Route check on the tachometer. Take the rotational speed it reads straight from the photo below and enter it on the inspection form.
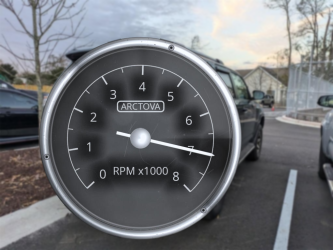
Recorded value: 7000 rpm
